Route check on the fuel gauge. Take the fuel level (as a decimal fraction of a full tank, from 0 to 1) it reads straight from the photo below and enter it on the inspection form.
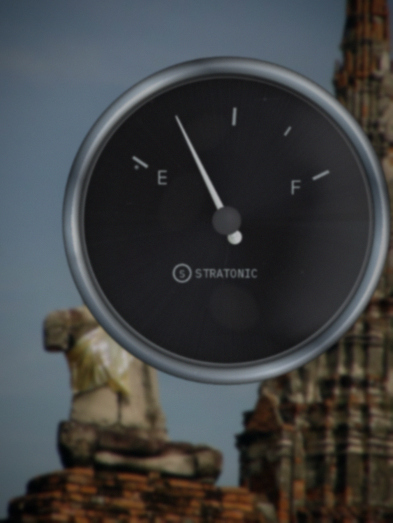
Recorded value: 0.25
